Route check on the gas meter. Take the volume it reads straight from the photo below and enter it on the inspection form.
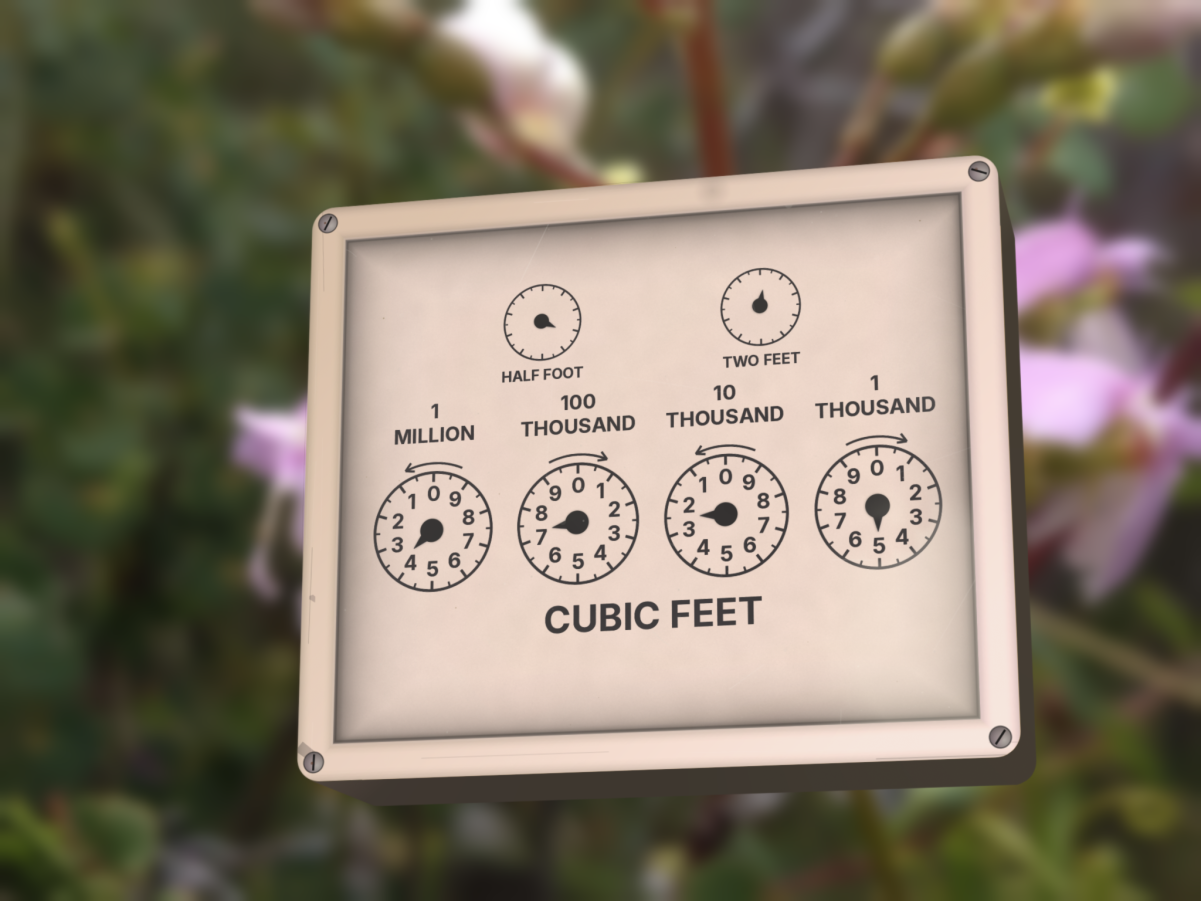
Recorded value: 372500 ft³
